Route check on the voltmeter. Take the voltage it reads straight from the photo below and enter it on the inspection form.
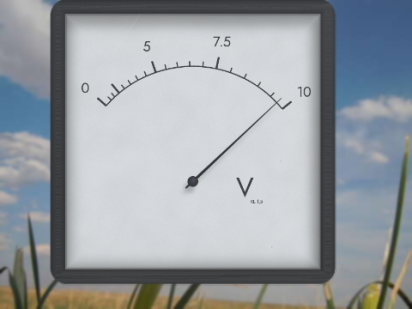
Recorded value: 9.75 V
